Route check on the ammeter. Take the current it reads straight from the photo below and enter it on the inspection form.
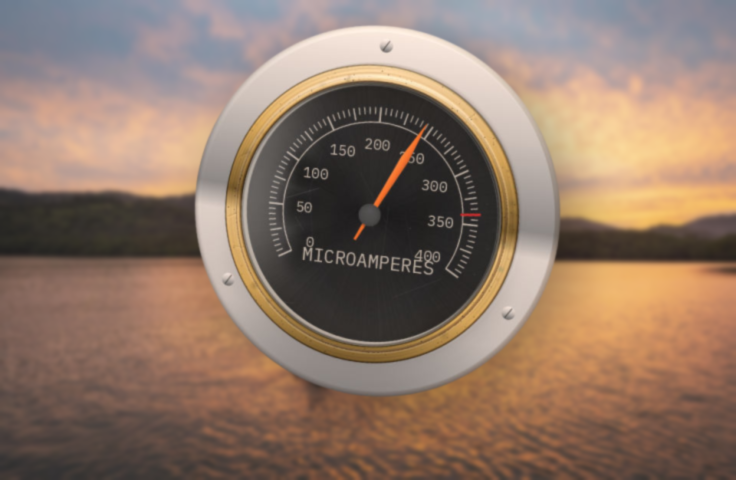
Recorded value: 245 µA
